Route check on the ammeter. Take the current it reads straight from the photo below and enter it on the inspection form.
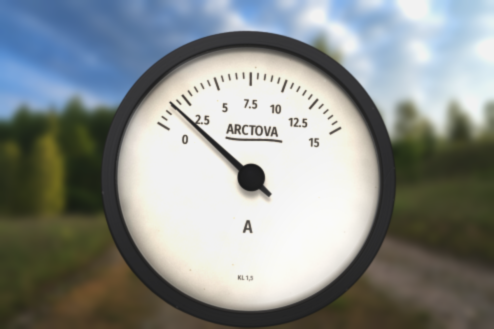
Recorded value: 1.5 A
